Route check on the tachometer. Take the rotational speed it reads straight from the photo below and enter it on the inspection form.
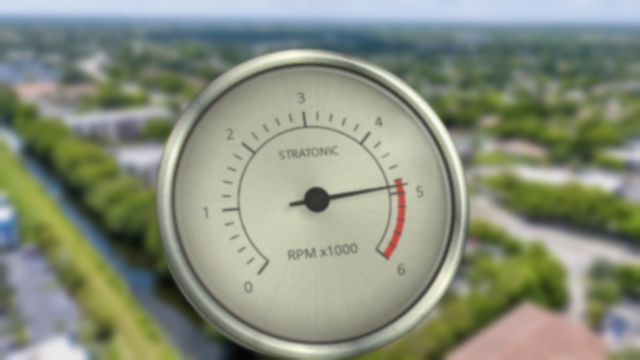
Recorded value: 4900 rpm
